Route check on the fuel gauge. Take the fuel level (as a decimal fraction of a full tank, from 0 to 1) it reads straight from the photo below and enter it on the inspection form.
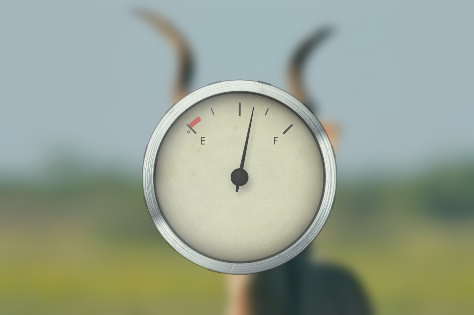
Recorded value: 0.625
